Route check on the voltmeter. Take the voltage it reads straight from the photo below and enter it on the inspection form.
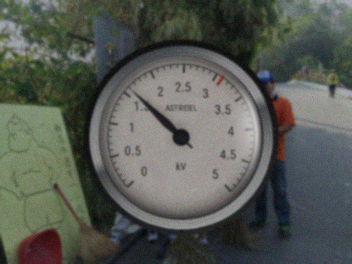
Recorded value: 1.6 kV
